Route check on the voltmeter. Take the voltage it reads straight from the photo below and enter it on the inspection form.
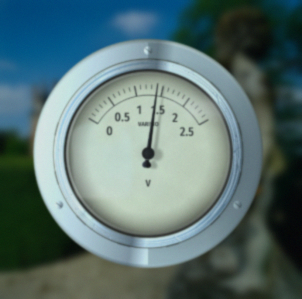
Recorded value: 1.4 V
